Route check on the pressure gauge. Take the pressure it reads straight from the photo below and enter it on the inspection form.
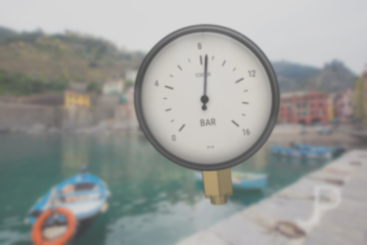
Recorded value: 8.5 bar
